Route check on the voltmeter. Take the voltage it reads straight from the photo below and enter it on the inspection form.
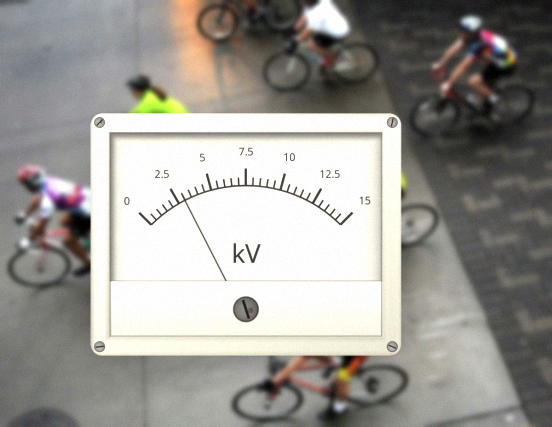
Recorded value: 3 kV
